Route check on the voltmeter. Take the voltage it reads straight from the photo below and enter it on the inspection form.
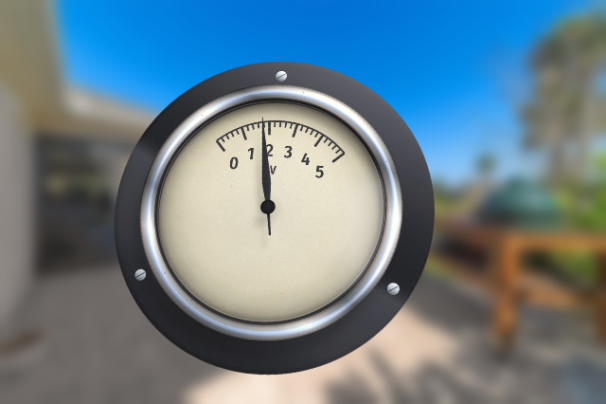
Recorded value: 1.8 V
